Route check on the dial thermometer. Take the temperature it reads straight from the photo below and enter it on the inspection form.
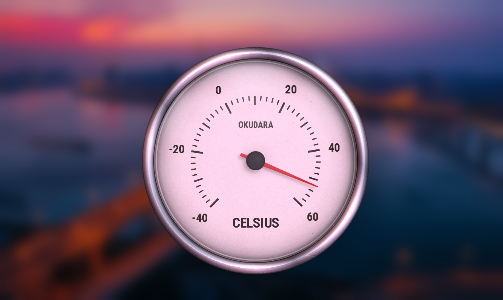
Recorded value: 52 °C
